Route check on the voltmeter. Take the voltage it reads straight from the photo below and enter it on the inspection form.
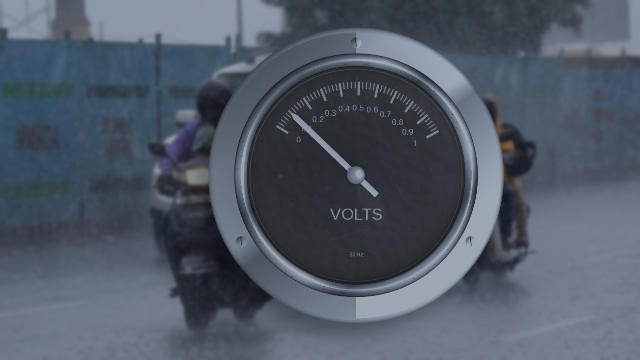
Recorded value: 0.1 V
